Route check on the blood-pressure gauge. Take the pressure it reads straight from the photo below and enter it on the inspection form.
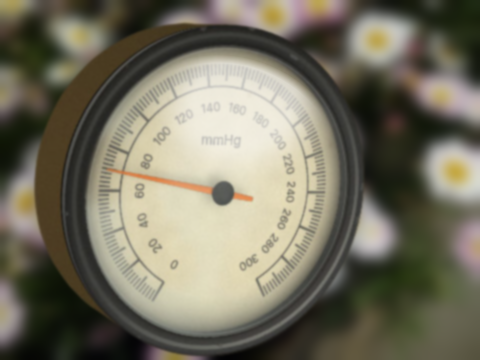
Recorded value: 70 mmHg
